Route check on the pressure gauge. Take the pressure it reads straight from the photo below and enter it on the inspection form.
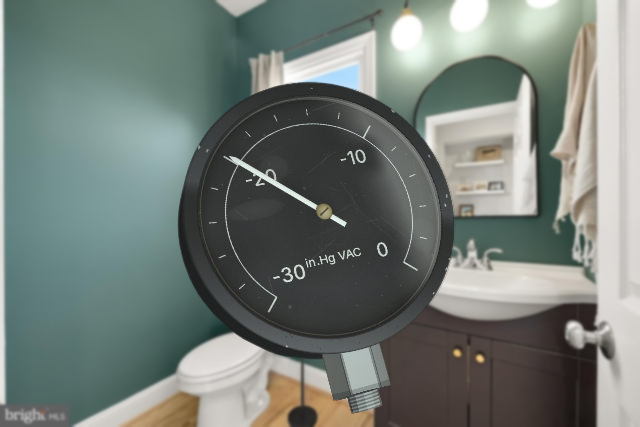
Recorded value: -20 inHg
